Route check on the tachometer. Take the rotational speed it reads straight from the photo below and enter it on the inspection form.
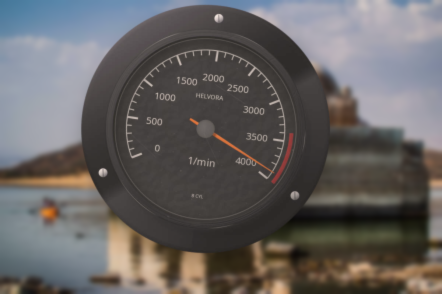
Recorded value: 3900 rpm
